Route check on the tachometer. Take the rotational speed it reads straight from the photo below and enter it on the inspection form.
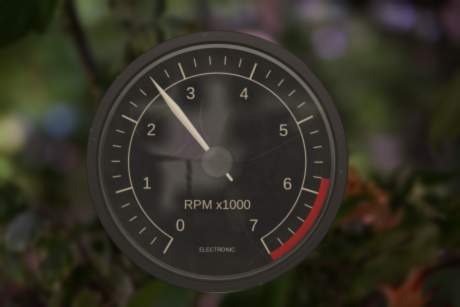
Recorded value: 2600 rpm
